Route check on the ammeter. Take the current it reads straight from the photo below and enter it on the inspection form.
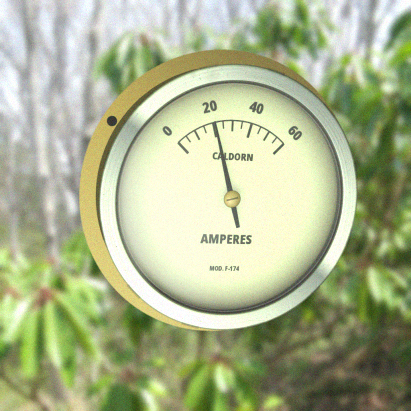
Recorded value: 20 A
